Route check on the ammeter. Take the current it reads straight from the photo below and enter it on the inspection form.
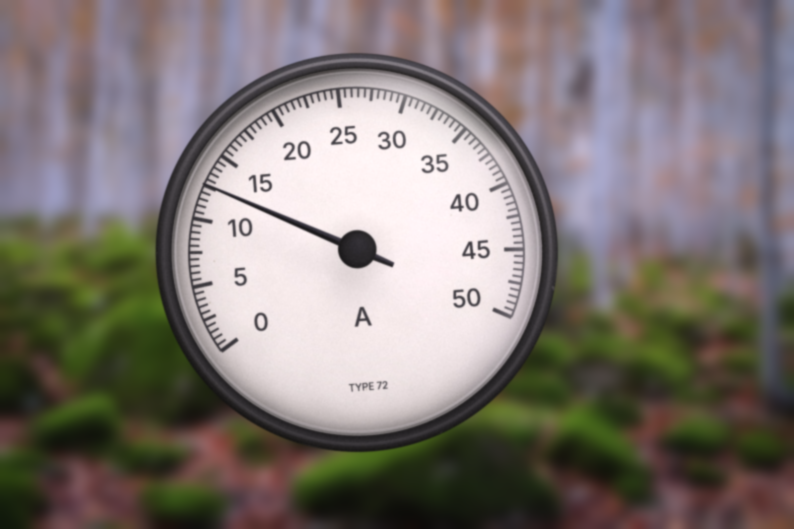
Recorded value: 12.5 A
